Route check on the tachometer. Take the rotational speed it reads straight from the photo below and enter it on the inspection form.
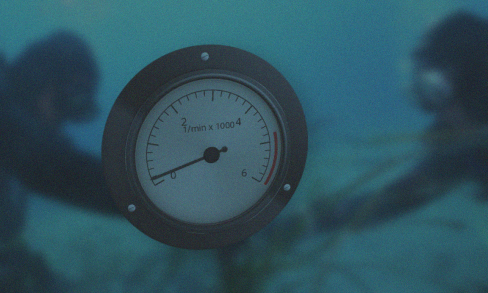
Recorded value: 200 rpm
